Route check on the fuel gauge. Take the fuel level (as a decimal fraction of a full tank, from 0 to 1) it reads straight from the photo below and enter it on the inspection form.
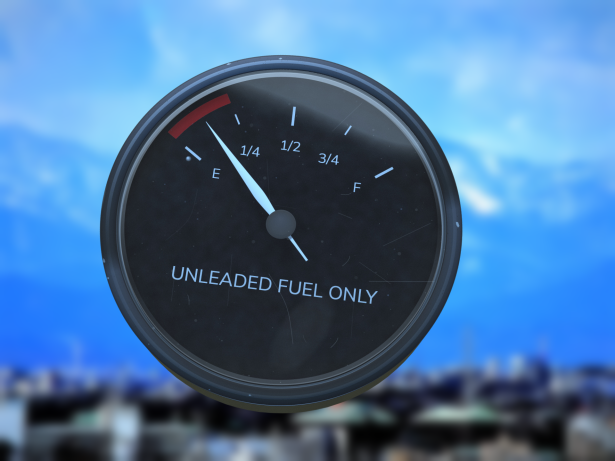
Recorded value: 0.125
